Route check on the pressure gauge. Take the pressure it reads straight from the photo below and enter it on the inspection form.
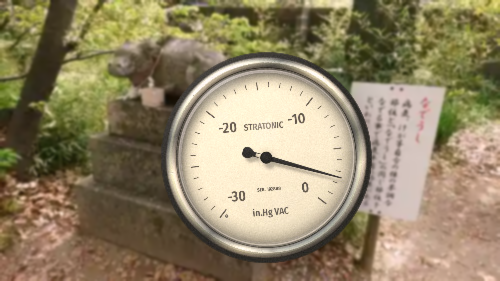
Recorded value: -2.5 inHg
